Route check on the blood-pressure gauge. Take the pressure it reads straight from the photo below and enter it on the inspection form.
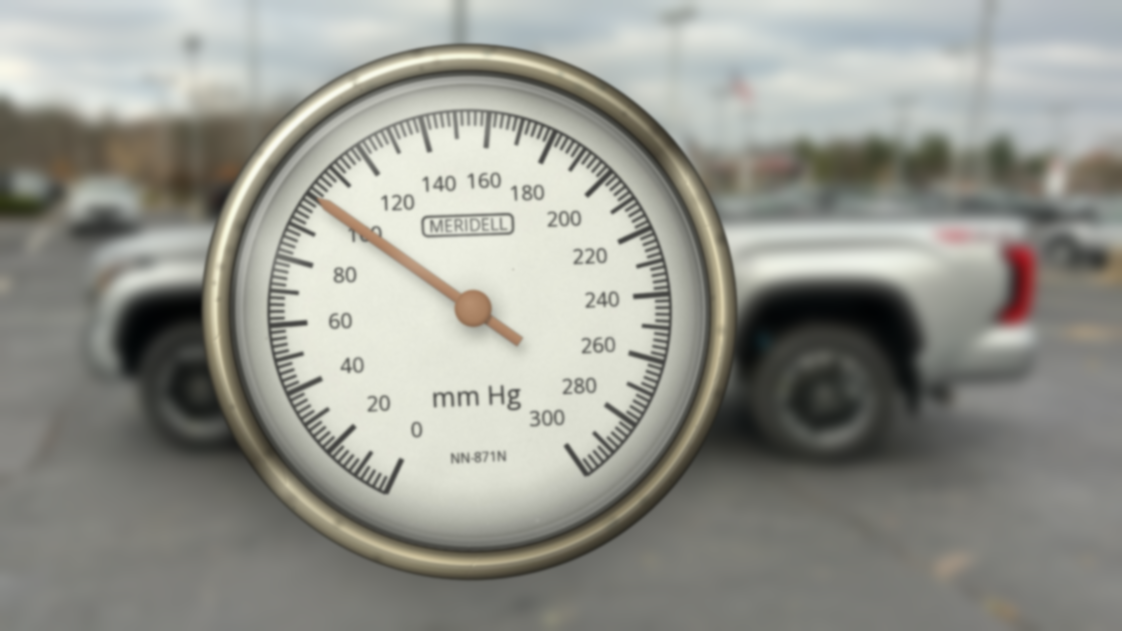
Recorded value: 100 mmHg
